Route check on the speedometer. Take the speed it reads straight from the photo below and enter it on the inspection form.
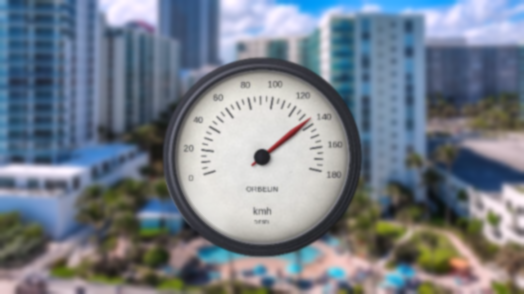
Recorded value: 135 km/h
